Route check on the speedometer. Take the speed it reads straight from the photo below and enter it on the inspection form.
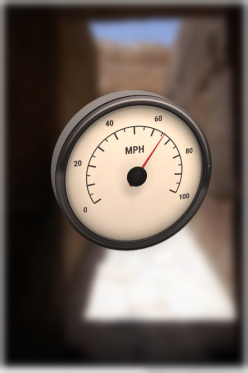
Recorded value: 65 mph
